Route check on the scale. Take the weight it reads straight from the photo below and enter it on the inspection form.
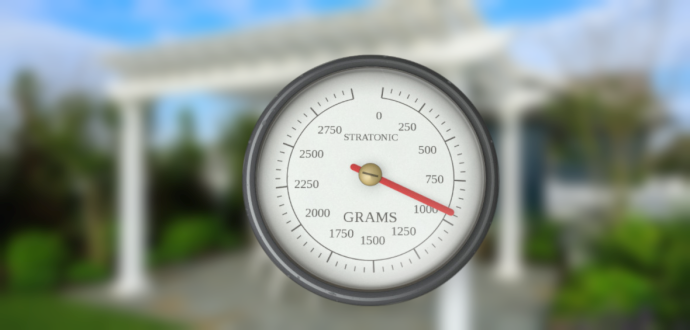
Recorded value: 950 g
